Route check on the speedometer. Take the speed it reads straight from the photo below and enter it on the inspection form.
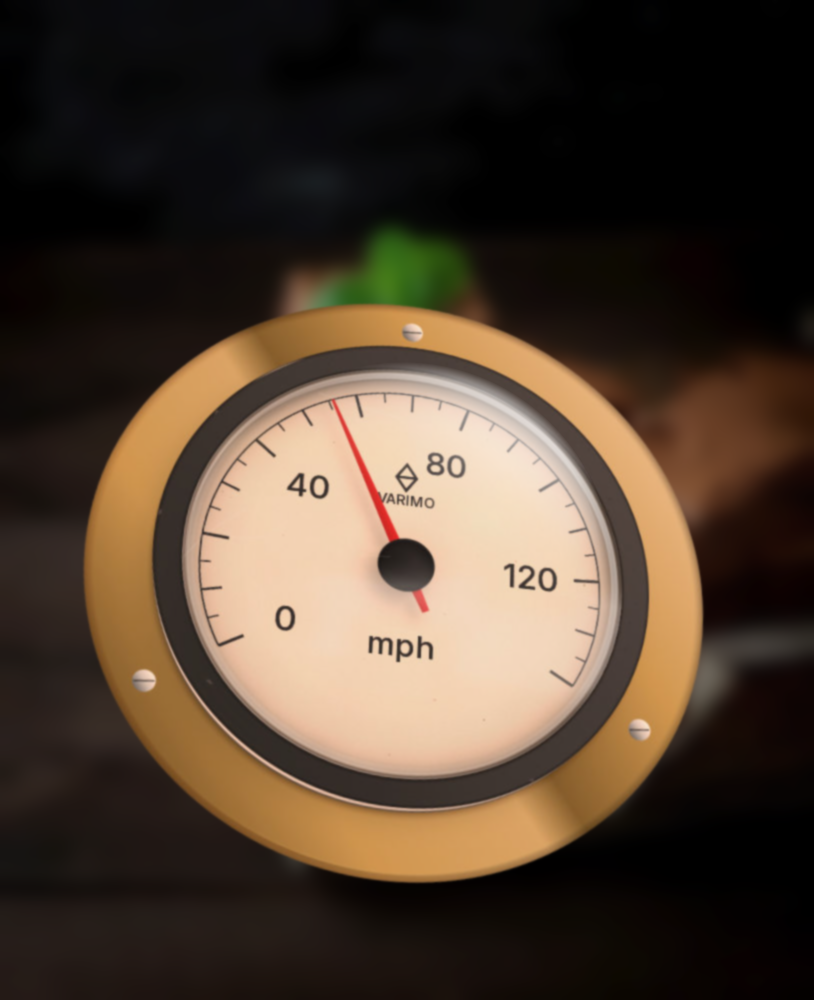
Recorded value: 55 mph
